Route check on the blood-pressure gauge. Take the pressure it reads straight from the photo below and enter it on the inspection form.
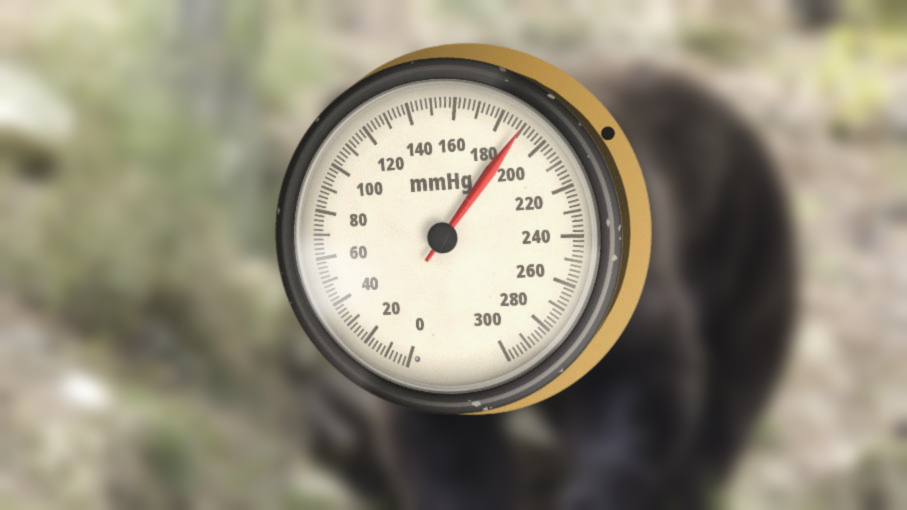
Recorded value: 190 mmHg
